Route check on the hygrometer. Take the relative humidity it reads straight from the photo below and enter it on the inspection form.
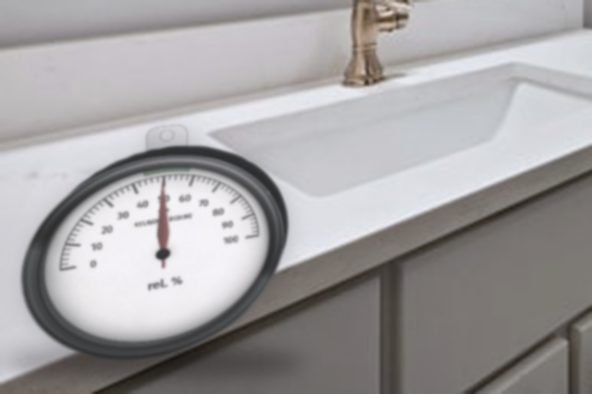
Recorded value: 50 %
